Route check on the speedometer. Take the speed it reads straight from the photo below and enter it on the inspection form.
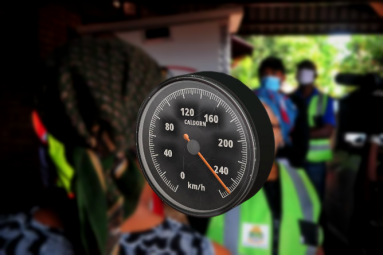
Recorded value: 250 km/h
